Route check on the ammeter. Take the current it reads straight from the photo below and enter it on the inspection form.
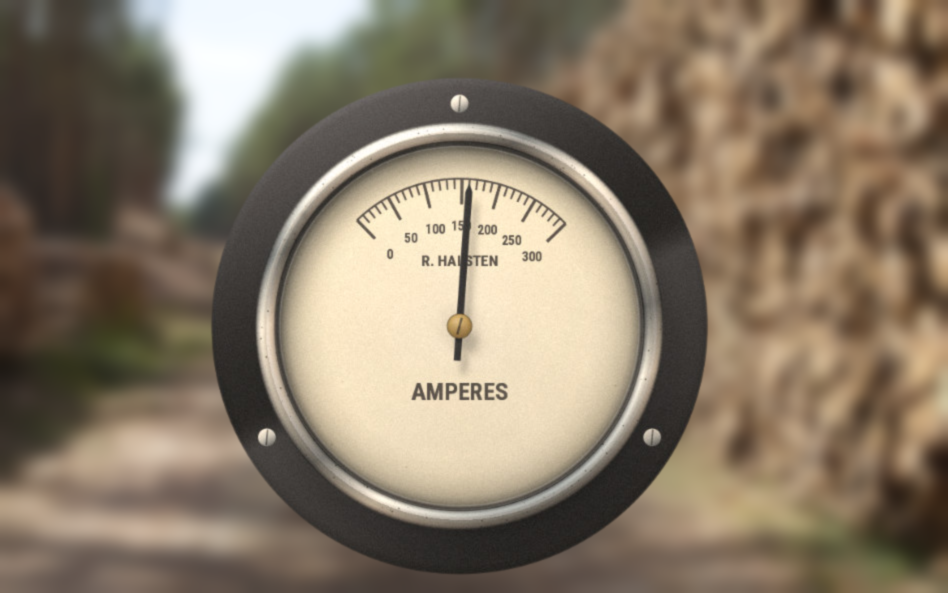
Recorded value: 160 A
